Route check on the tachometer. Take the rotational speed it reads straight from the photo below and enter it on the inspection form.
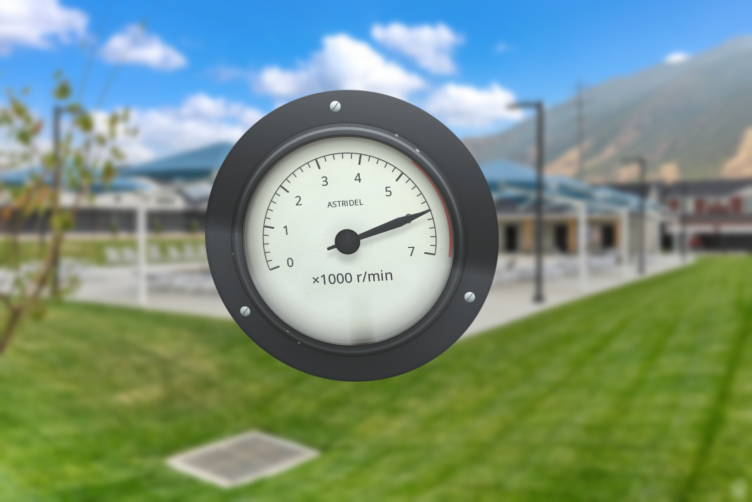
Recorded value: 6000 rpm
